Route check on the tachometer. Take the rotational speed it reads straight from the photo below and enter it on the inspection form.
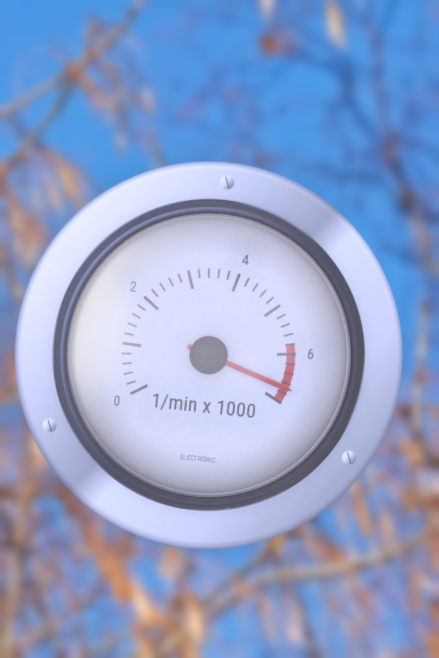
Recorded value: 6700 rpm
